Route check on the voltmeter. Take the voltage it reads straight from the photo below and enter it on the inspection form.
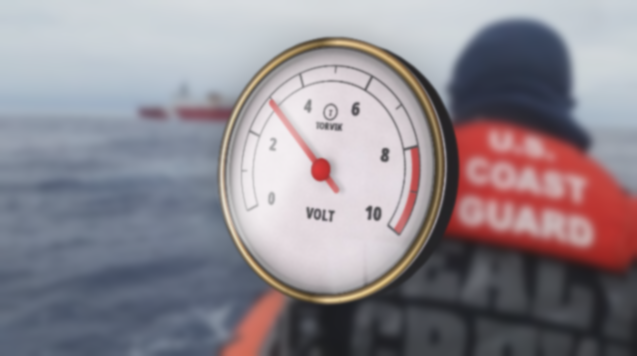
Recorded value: 3 V
